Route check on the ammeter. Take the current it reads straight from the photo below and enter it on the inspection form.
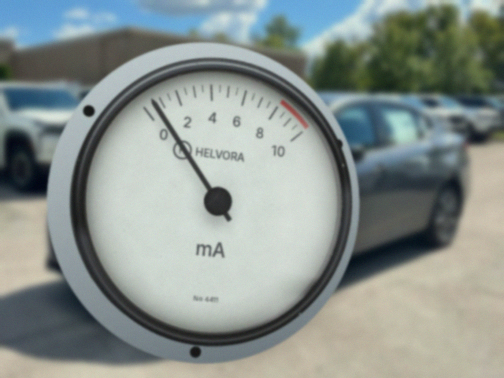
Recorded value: 0.5 mA
